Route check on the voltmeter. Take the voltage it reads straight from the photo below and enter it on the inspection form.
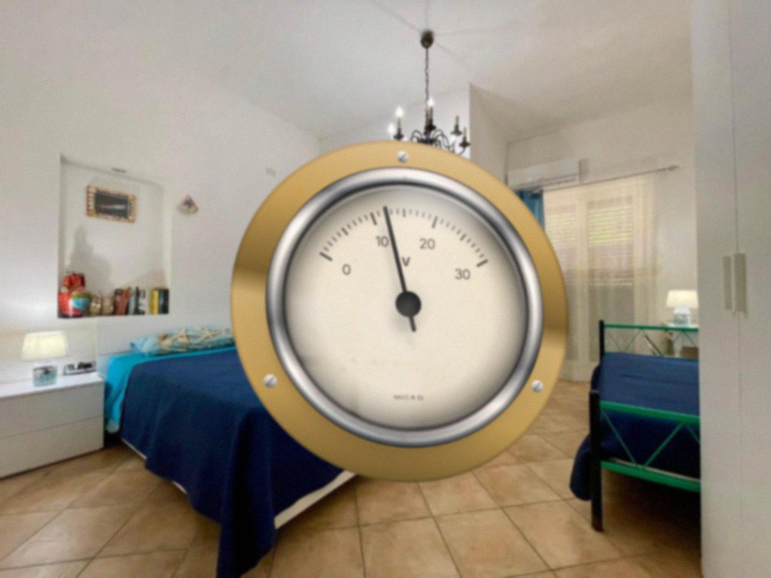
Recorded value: 12 V
